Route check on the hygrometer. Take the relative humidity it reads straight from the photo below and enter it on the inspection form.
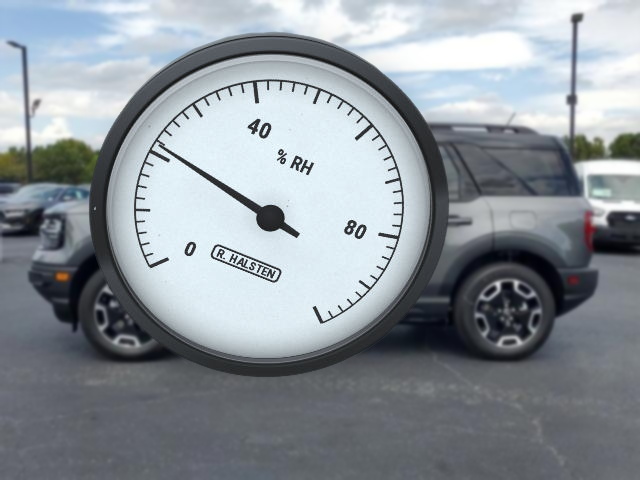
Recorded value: 22 %
